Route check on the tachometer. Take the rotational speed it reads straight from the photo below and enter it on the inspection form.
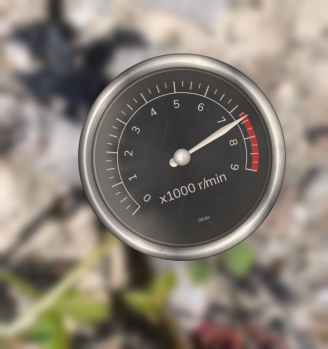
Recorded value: 7375 rpm
